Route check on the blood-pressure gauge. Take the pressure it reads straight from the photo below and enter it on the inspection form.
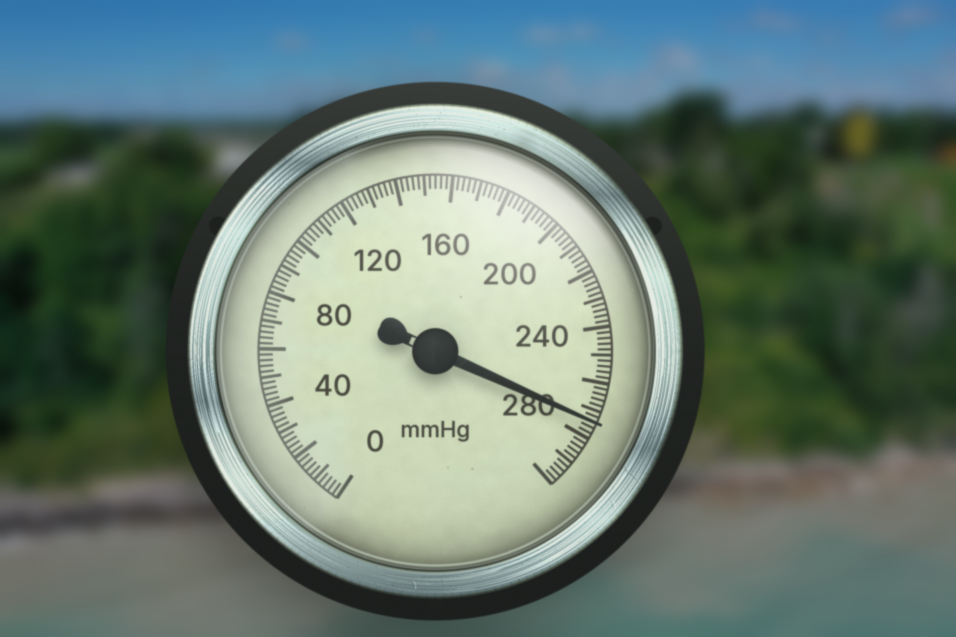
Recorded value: 274 mmHg
